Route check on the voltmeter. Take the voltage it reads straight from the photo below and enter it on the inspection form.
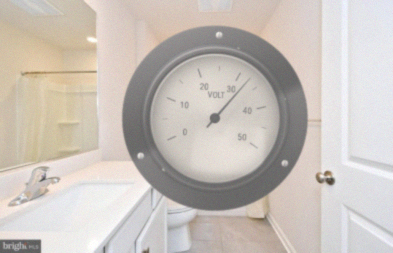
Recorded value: 32.5 V
